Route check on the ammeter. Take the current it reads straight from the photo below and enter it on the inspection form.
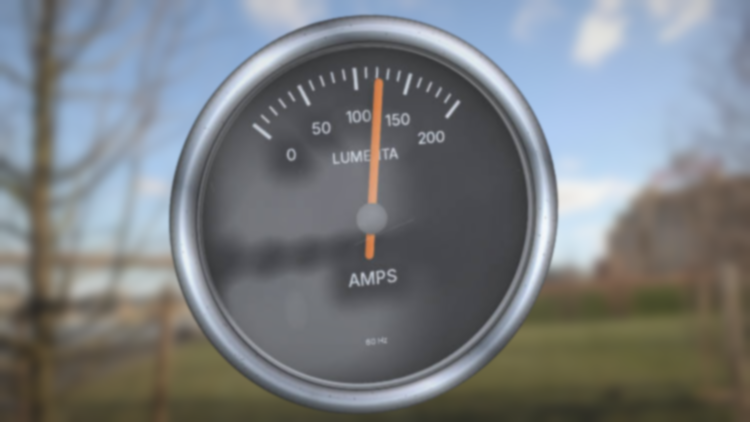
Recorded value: 120 A
